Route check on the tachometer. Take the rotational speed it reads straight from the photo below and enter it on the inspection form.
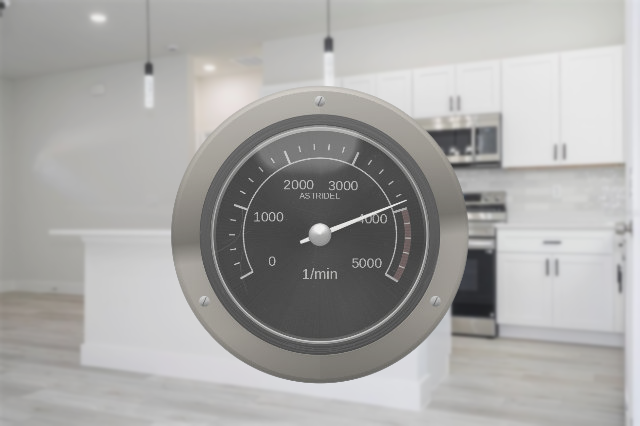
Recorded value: 3900 rpm
